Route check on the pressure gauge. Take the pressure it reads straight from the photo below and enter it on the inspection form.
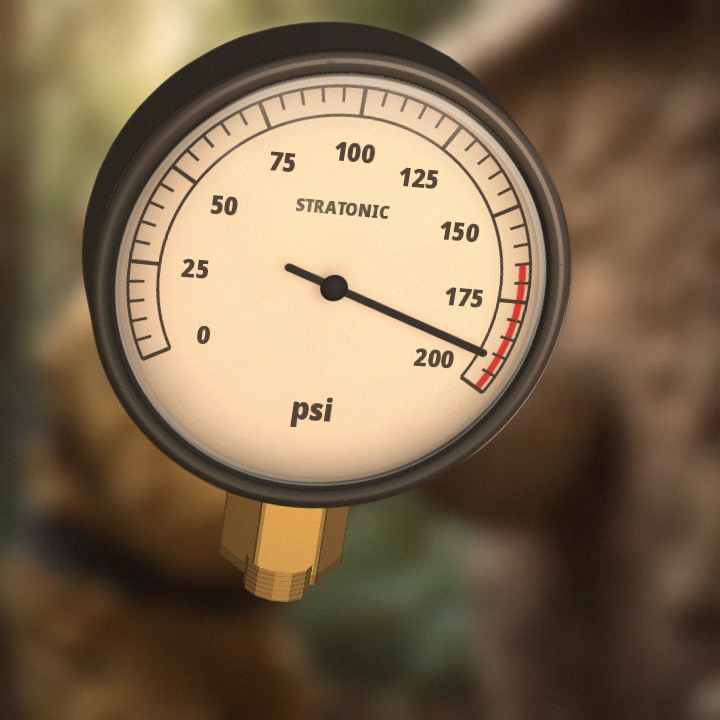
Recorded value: 190 psi
